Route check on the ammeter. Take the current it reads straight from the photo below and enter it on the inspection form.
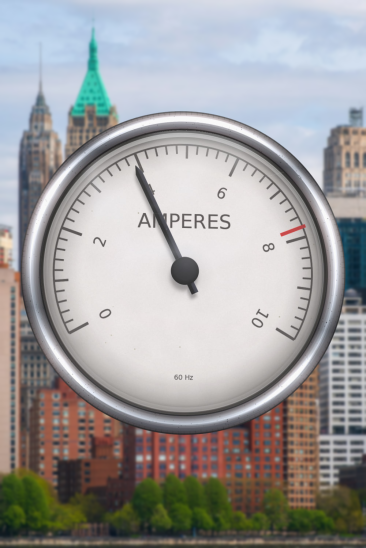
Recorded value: 3.9 A
